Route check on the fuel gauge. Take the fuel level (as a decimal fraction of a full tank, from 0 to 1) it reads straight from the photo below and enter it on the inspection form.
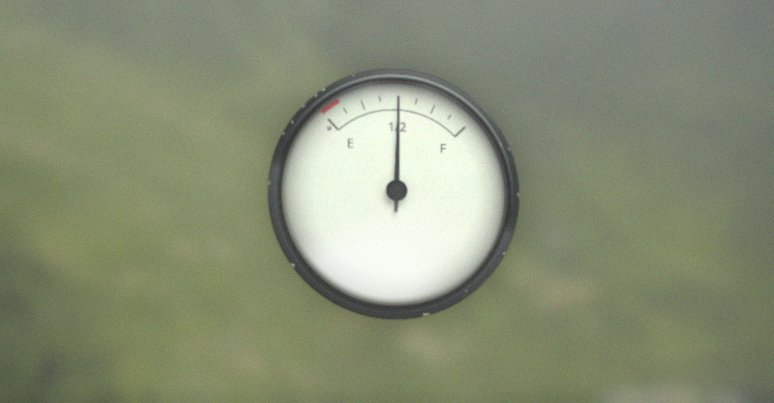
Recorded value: 0.5
